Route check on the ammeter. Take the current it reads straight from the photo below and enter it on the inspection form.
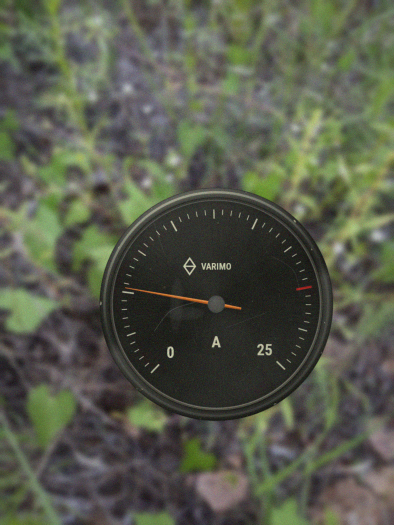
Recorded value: 5.25 A
